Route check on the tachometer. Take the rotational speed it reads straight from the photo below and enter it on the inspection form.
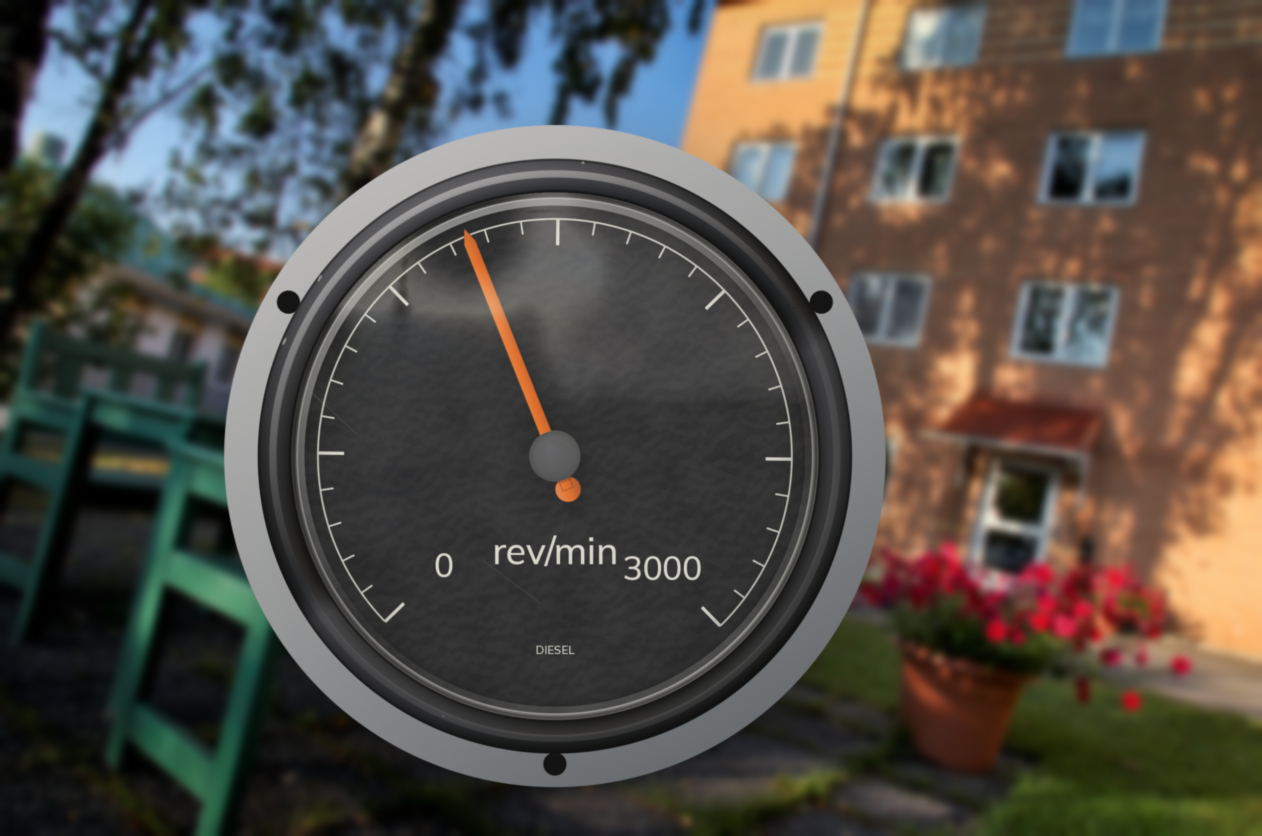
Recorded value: 1250 rpm
